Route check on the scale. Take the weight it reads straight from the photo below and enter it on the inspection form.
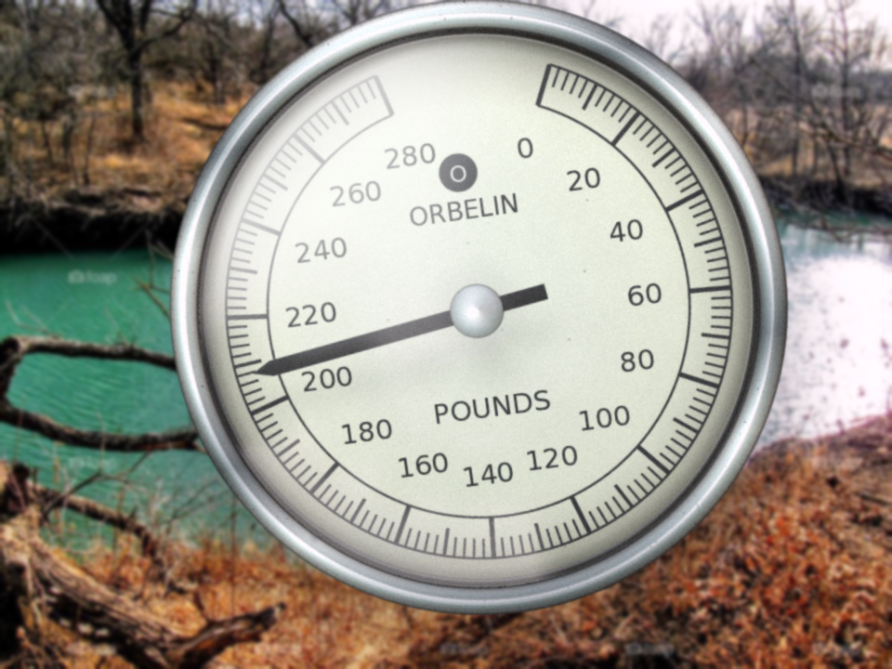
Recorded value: 208 lb
